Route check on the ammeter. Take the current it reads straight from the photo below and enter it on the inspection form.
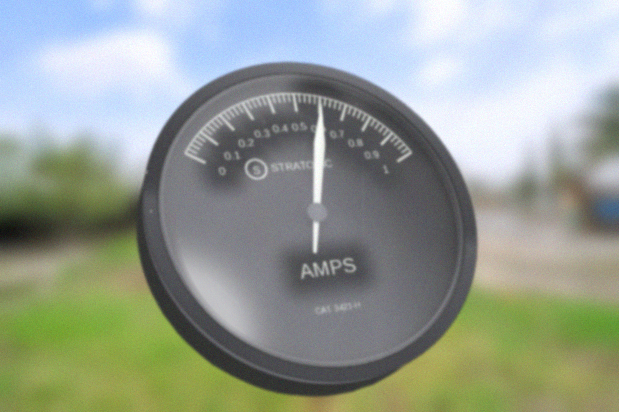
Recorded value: 0.6 A
